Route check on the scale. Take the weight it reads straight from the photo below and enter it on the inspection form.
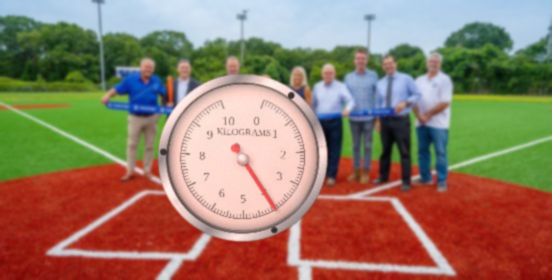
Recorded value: 4 kg
